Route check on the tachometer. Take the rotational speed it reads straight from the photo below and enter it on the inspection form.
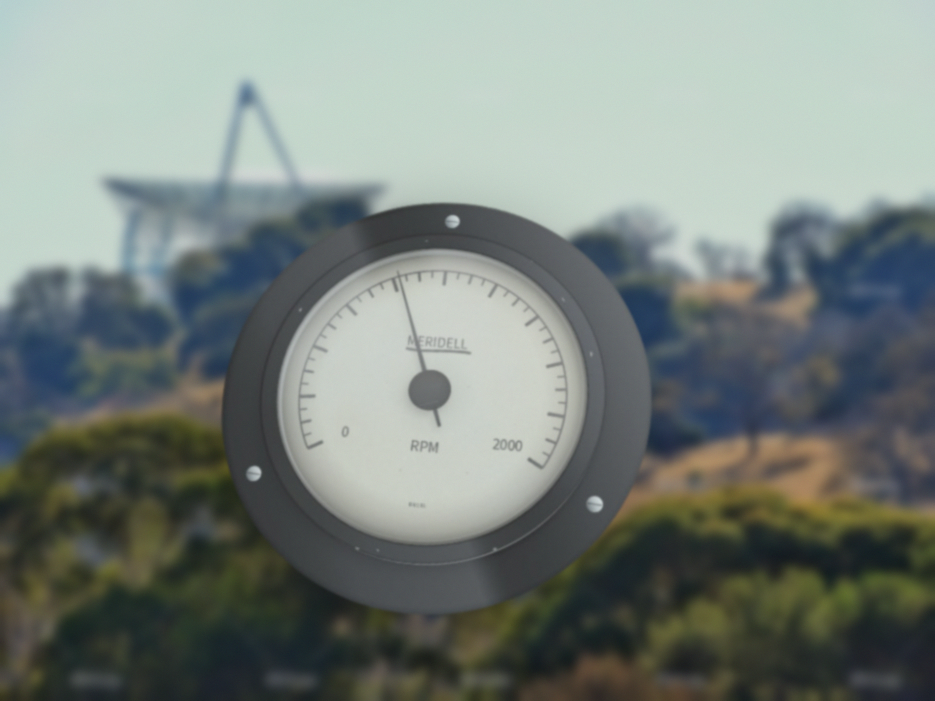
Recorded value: 825 rpm
